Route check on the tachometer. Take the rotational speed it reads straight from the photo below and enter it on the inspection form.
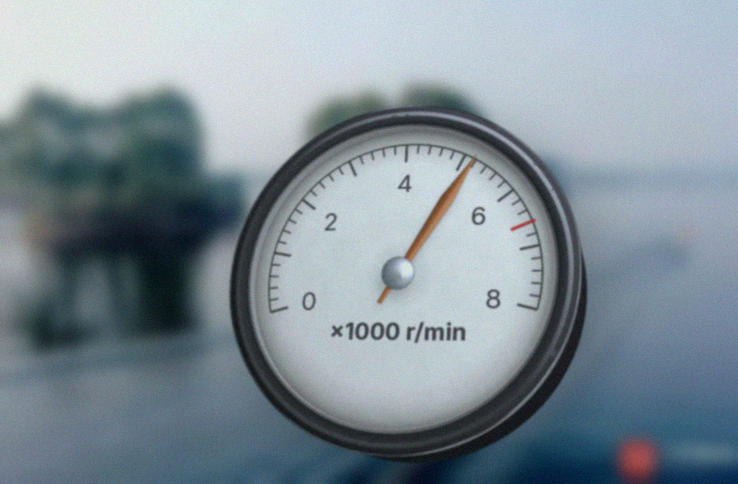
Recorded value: 5200 rpm
